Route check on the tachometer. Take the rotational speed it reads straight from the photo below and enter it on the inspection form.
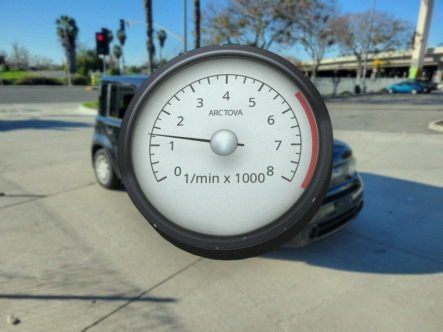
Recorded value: 1250 rpm
